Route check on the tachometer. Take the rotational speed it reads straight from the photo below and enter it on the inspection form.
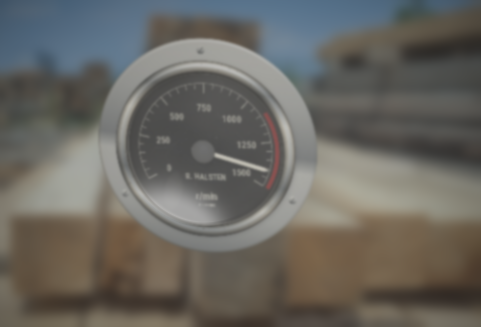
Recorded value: 1400 rpm
